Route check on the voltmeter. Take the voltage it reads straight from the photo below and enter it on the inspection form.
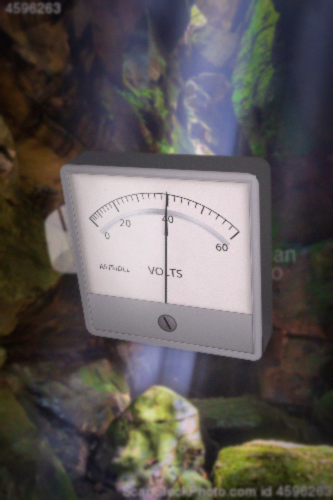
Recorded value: 40 V
